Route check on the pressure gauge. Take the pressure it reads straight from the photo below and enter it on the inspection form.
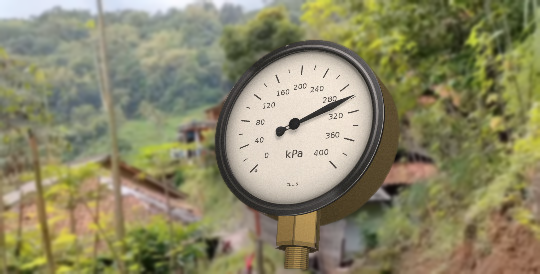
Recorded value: 300 kPa
